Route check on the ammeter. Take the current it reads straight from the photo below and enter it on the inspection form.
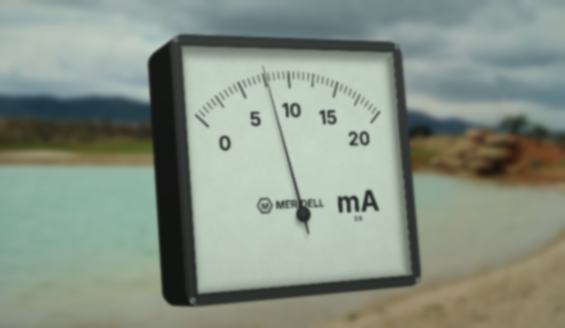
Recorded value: 7.5 mA
